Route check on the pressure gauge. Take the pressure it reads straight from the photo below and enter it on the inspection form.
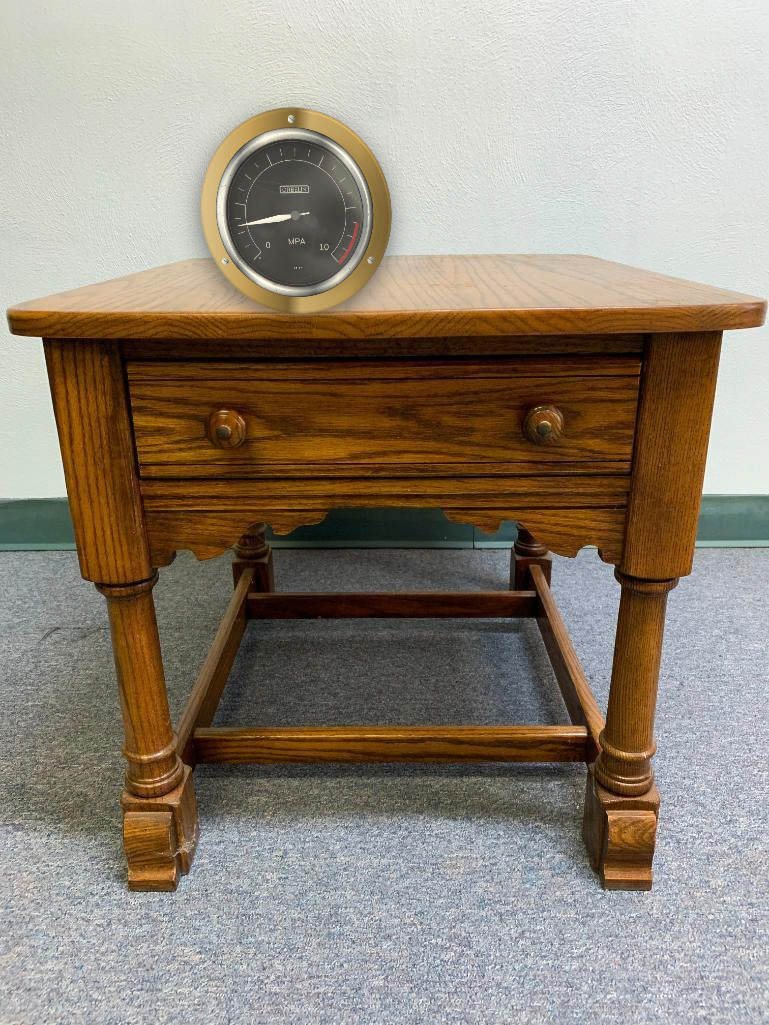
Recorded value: 1.25 MPa
